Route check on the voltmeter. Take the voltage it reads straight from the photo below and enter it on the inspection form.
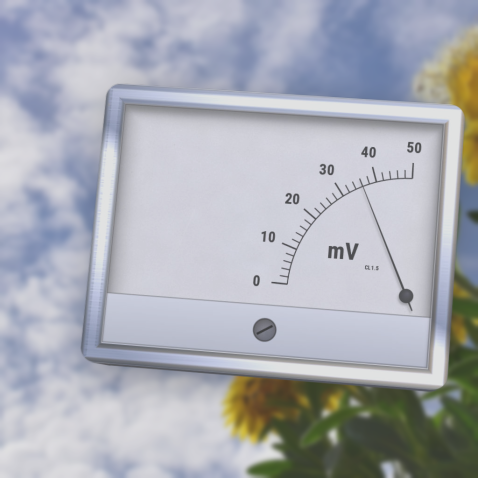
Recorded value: 36 mV
